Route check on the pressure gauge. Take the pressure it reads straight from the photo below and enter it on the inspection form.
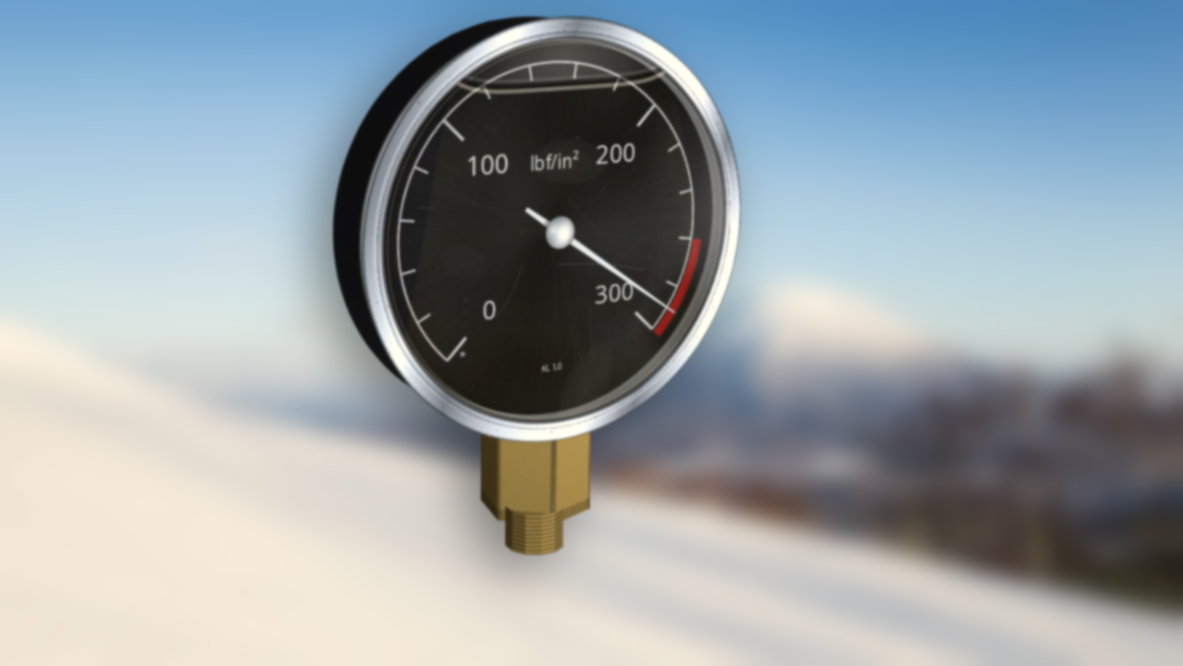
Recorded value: 290 psi
